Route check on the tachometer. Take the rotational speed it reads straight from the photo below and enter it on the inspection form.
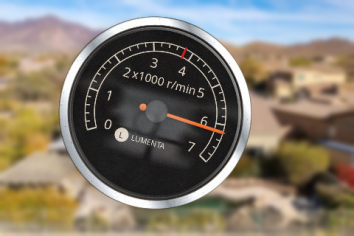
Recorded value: 6200 rpm
